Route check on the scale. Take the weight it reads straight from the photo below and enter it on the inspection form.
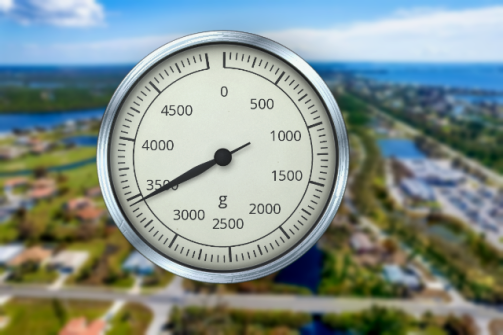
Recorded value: 3450 g
